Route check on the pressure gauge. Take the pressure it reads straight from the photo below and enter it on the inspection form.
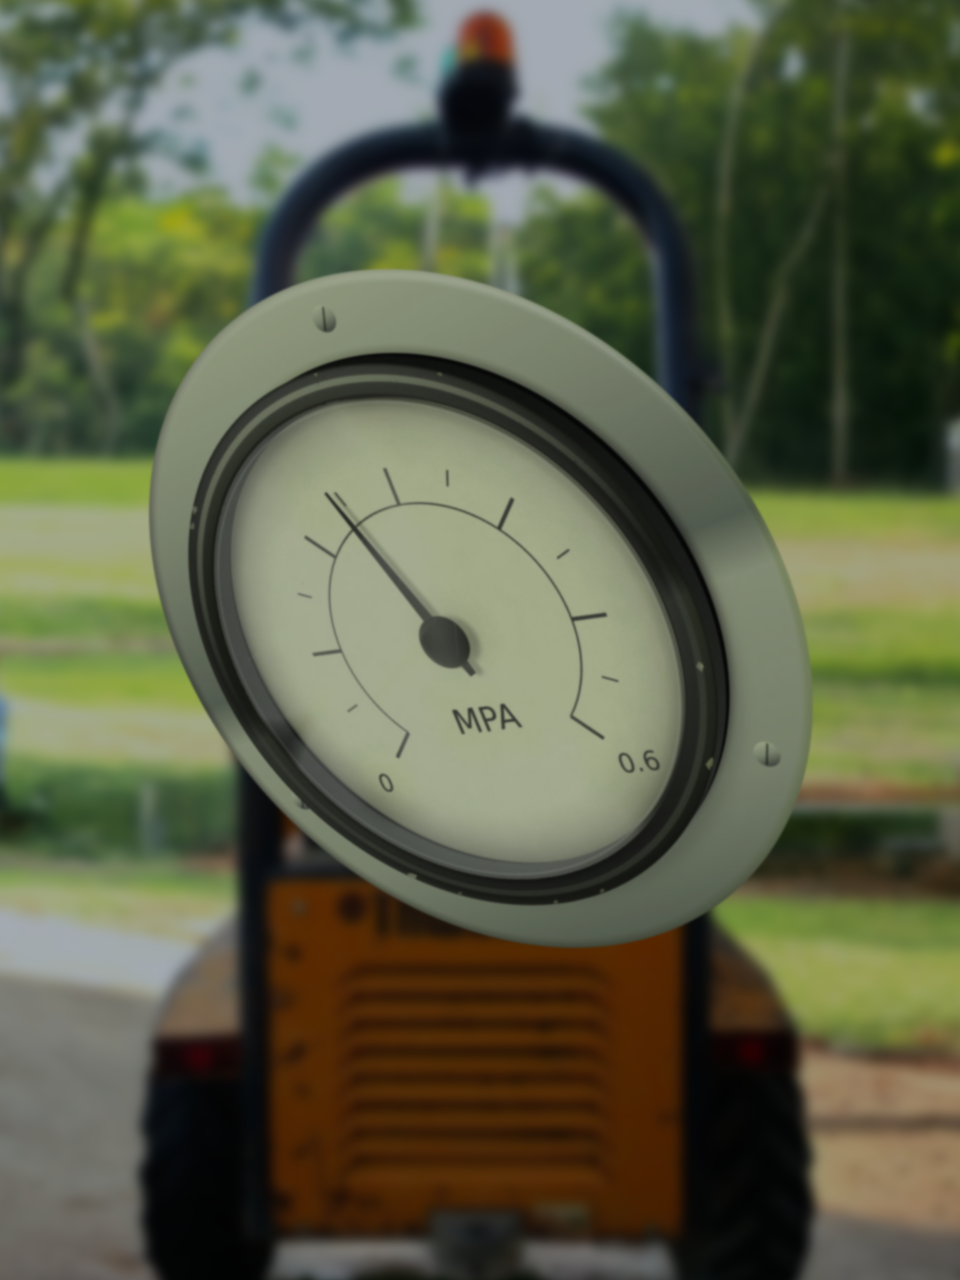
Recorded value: 0.25 MPa
